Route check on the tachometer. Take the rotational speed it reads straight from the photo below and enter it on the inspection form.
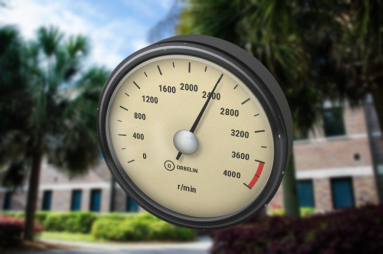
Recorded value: 2400 rpm
